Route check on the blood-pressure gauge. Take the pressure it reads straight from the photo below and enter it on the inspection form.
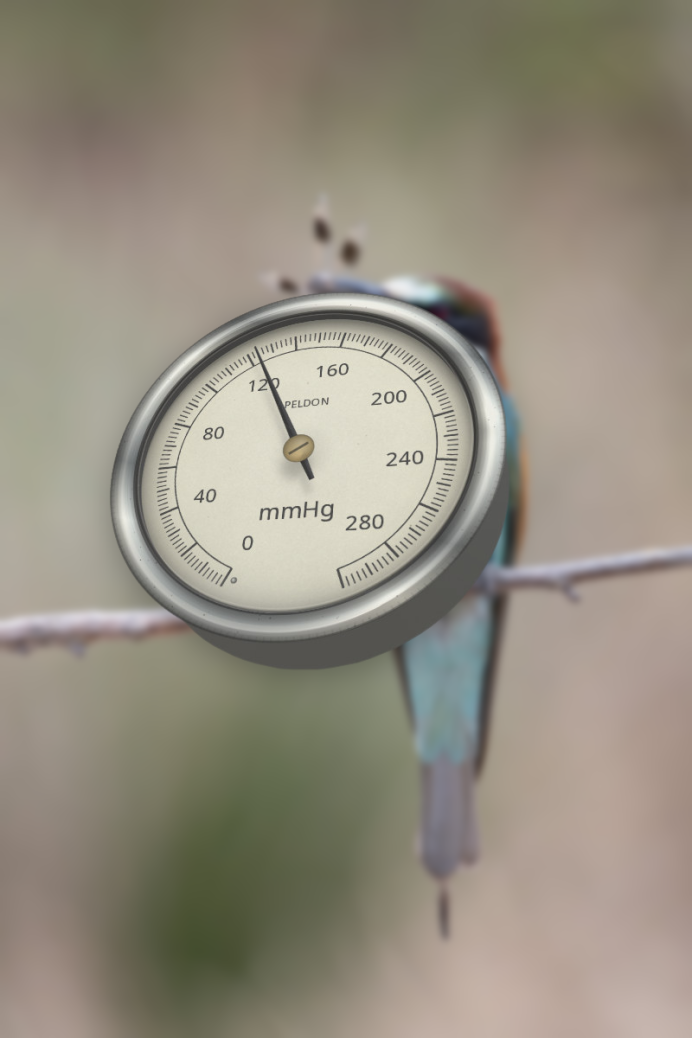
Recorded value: 124 mmHg
